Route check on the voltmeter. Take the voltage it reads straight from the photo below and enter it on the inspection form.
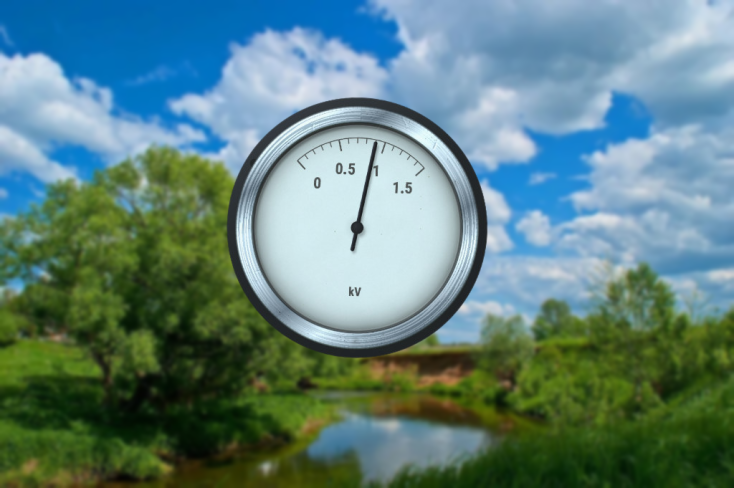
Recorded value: 0.9 kV
